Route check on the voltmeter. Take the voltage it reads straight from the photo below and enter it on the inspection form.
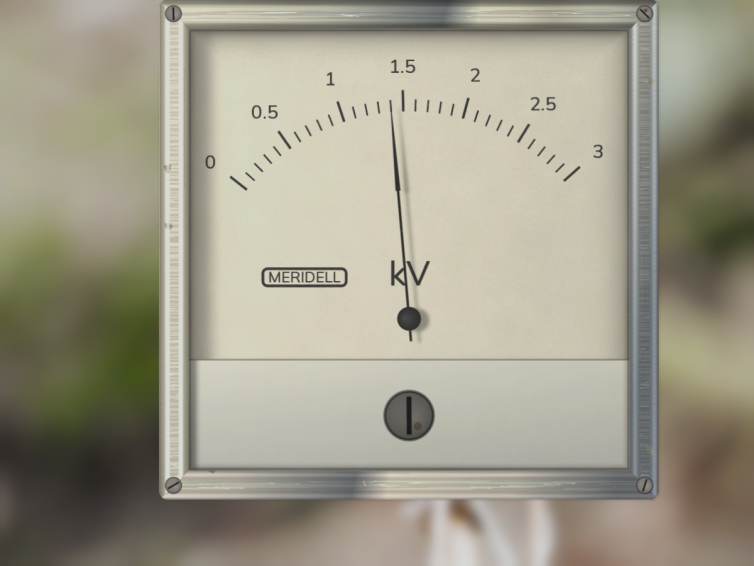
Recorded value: 1.4 kV
